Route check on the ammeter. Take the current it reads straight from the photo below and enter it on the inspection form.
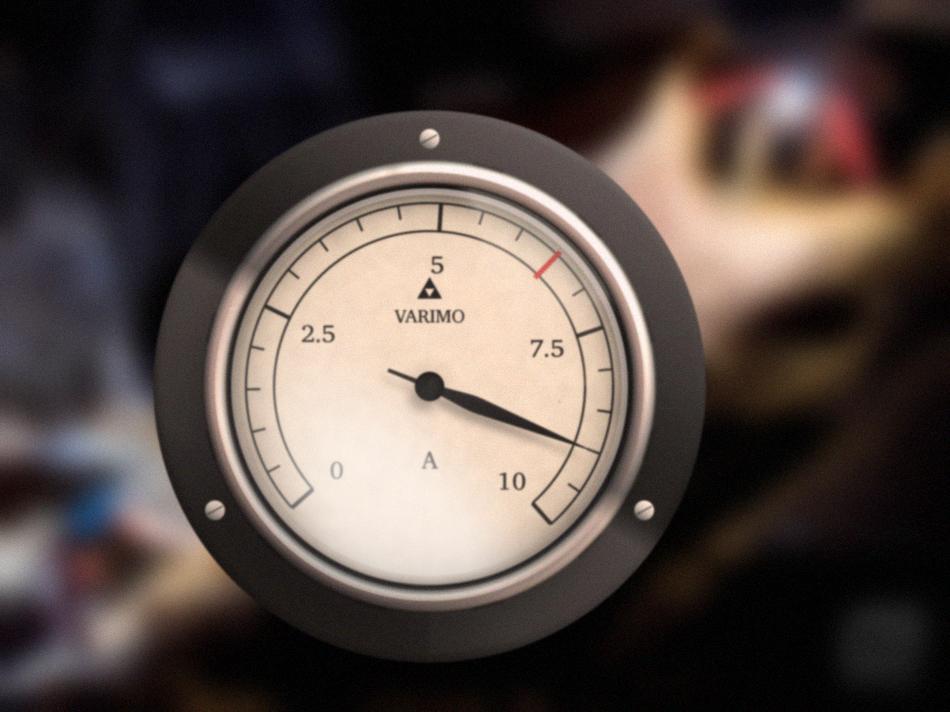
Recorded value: 9 A
